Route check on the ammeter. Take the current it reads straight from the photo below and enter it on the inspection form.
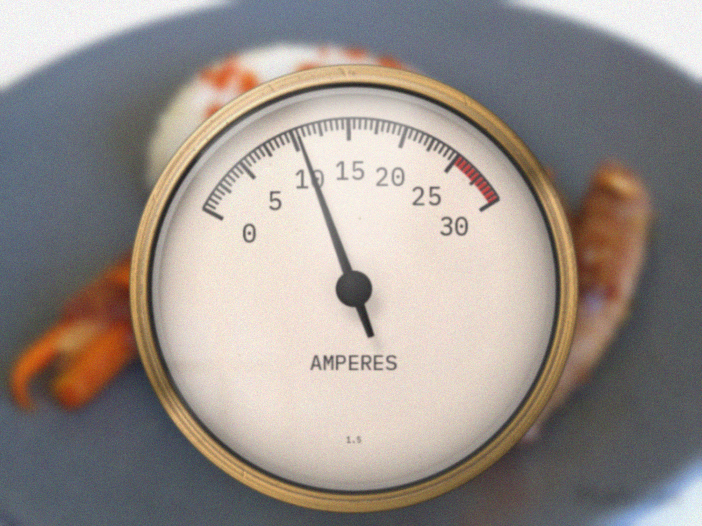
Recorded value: 10.5 A
